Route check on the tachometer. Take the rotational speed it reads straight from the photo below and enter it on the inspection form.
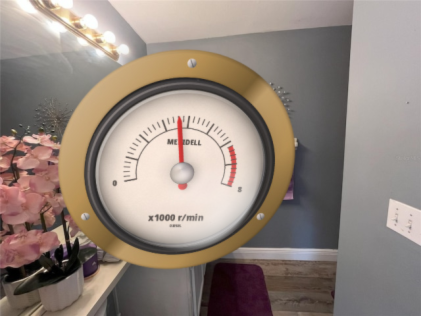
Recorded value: 3600 rpm
